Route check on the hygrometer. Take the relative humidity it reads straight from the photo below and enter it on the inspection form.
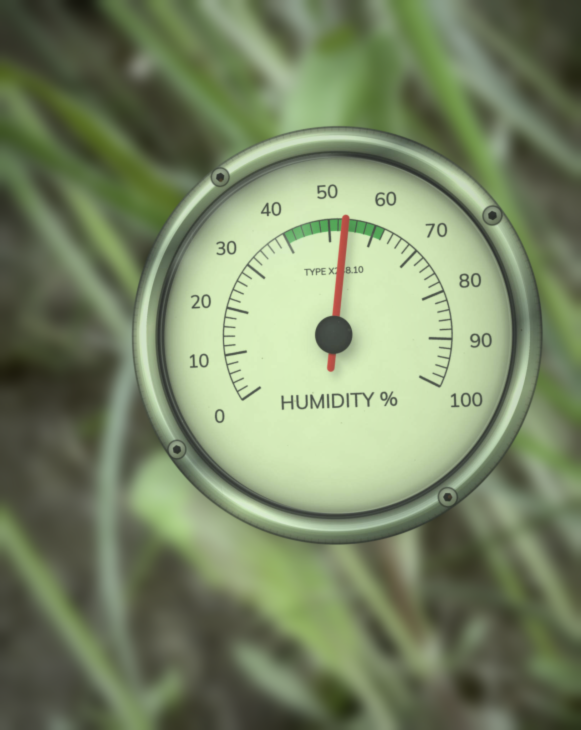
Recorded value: 54 %
